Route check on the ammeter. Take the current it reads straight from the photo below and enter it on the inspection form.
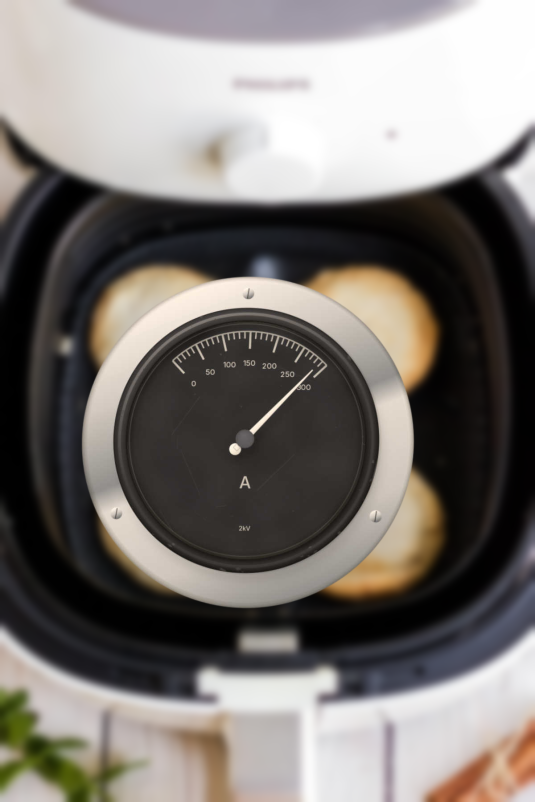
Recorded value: 290 A
